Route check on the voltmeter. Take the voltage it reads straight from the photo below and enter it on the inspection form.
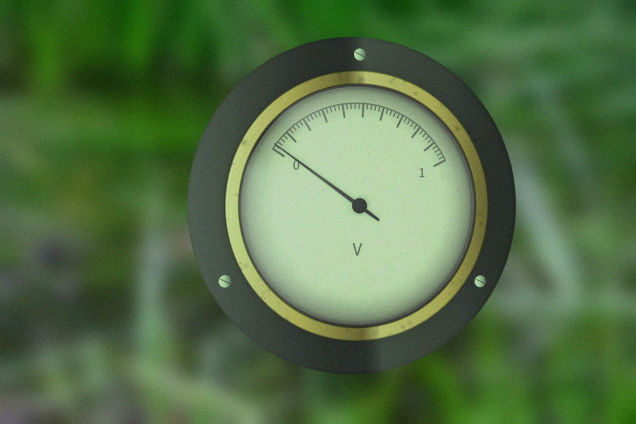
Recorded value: 0.02 V
